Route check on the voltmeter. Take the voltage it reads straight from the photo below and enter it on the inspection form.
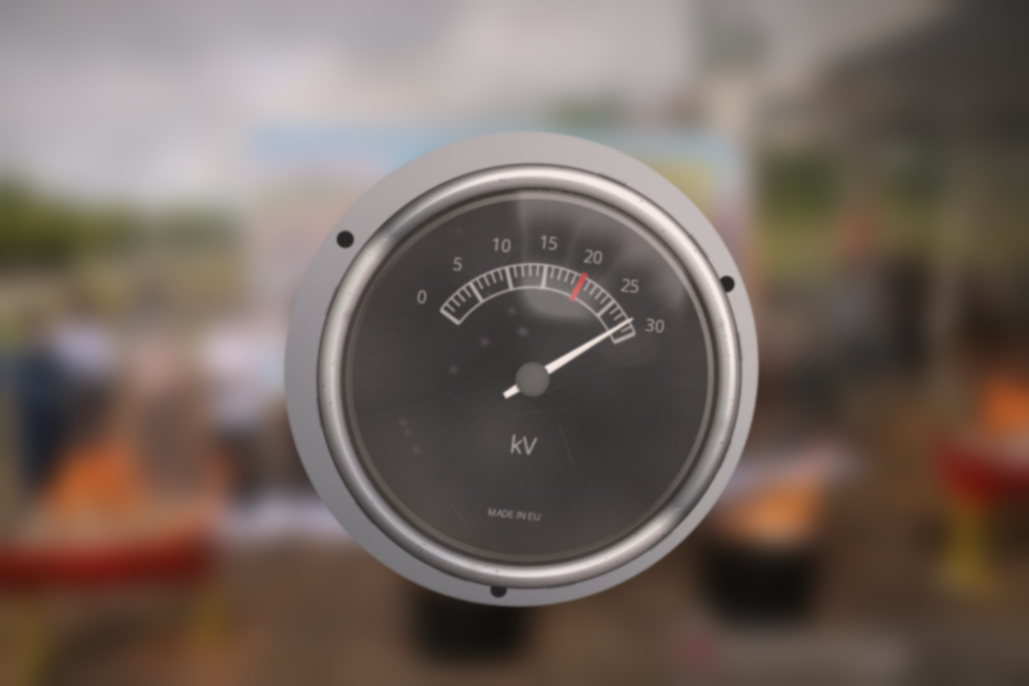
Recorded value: 28 kV
